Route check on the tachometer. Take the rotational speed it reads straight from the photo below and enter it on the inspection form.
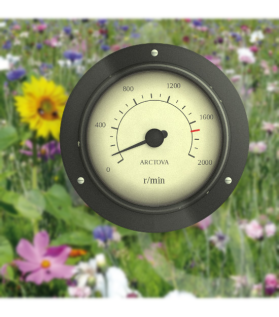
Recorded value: 100 rpm
